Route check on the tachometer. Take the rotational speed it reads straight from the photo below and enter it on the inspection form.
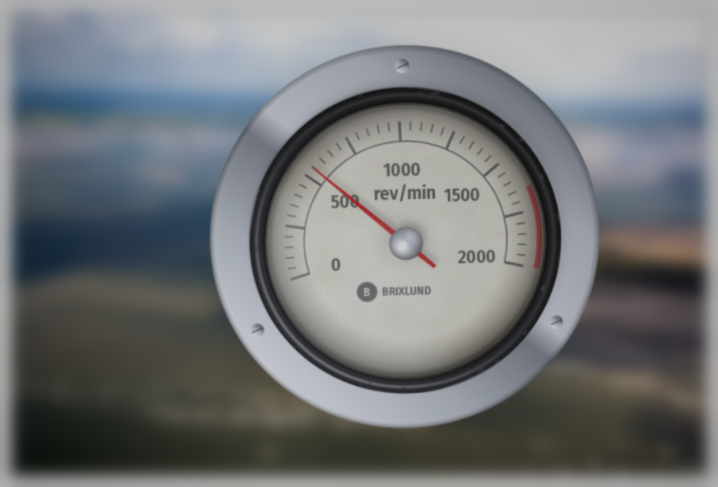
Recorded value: 550 rpm
